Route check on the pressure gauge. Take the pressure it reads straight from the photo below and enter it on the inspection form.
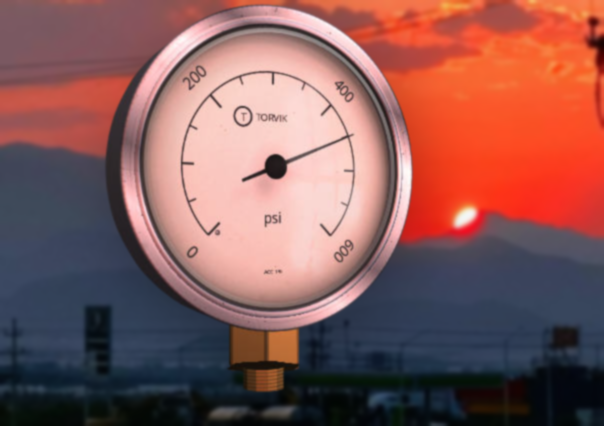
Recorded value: 450 psi
